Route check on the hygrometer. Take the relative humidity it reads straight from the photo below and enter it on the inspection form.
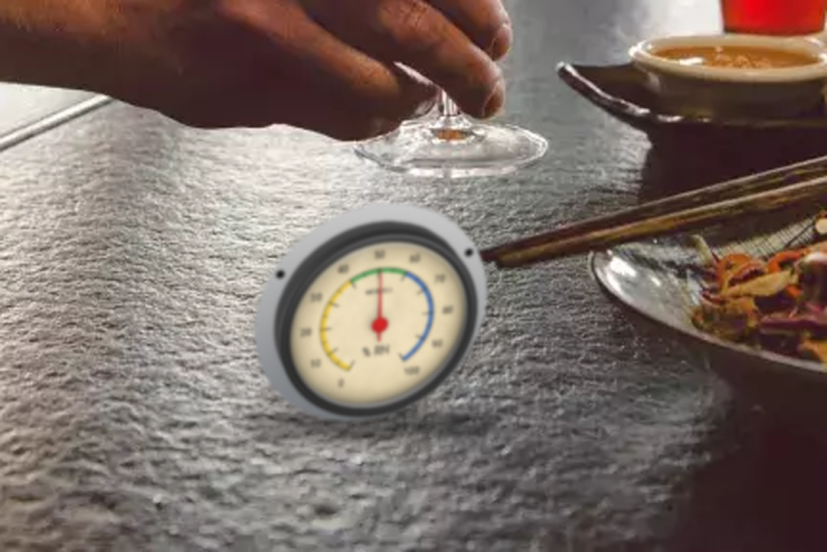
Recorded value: 50 %
